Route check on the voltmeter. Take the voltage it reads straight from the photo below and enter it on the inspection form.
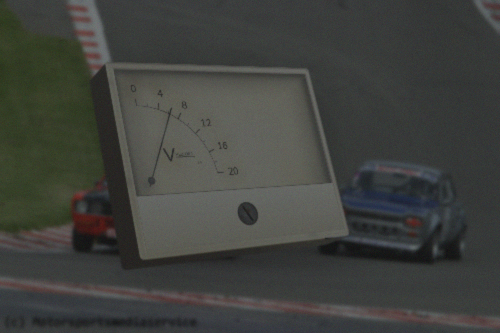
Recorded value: 6 V
